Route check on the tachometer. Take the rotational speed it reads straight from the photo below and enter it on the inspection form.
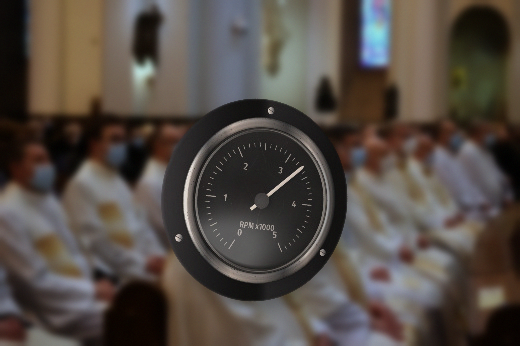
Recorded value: 3300 rpm
